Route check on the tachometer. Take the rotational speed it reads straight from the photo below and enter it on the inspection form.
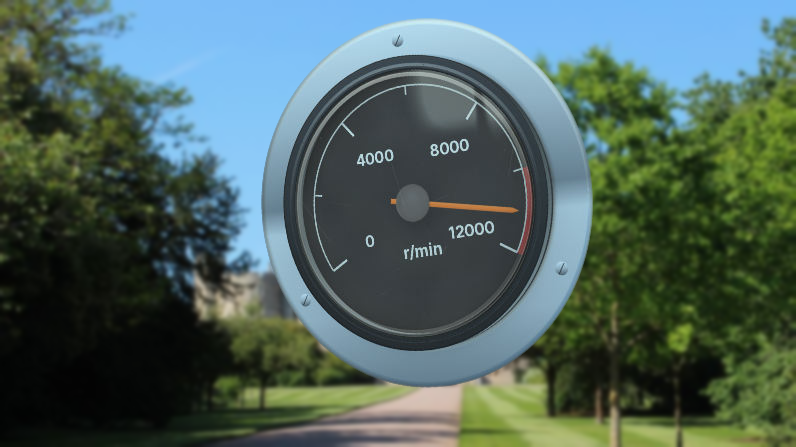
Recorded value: 11000 rpm
